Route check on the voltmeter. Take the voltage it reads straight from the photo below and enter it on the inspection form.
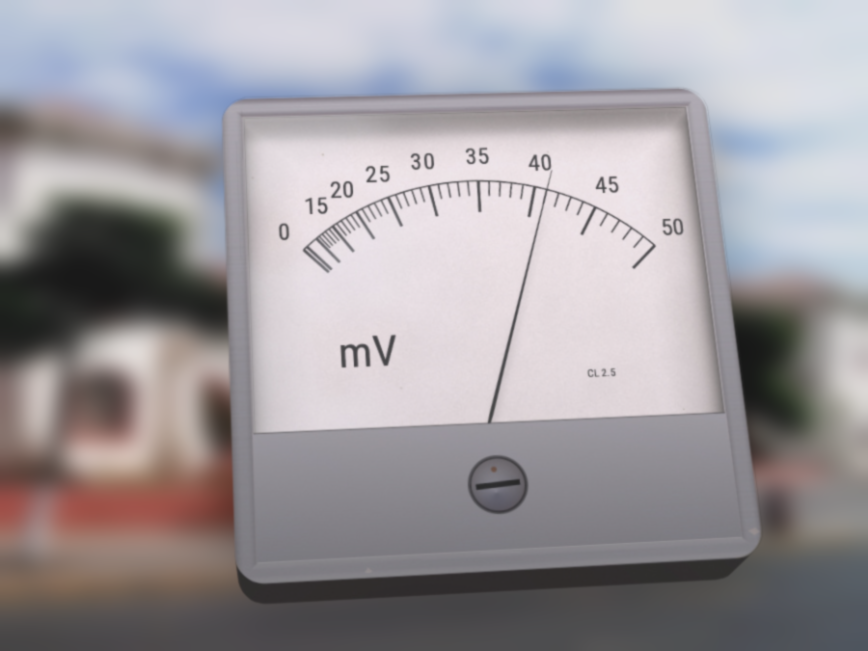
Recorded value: 41 mV
